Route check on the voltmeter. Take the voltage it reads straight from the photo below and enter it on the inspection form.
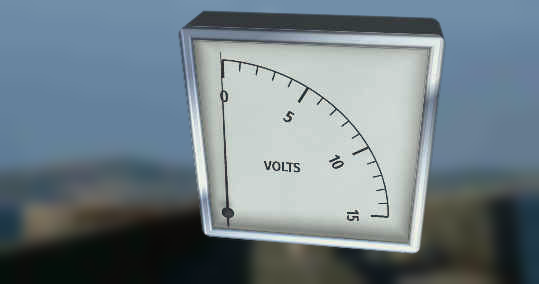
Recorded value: 0 V
